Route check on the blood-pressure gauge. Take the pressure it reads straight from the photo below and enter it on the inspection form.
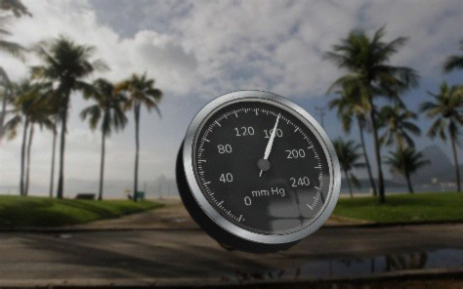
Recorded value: 160 mmHg
